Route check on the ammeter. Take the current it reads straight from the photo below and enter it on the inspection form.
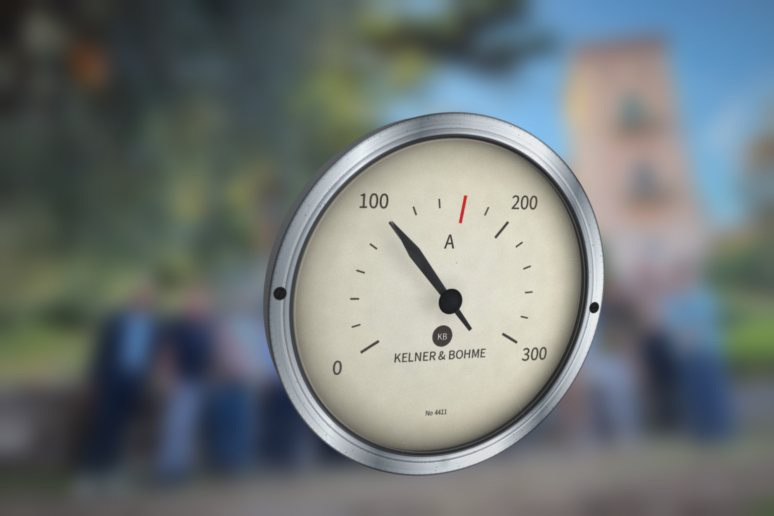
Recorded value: 100 A
